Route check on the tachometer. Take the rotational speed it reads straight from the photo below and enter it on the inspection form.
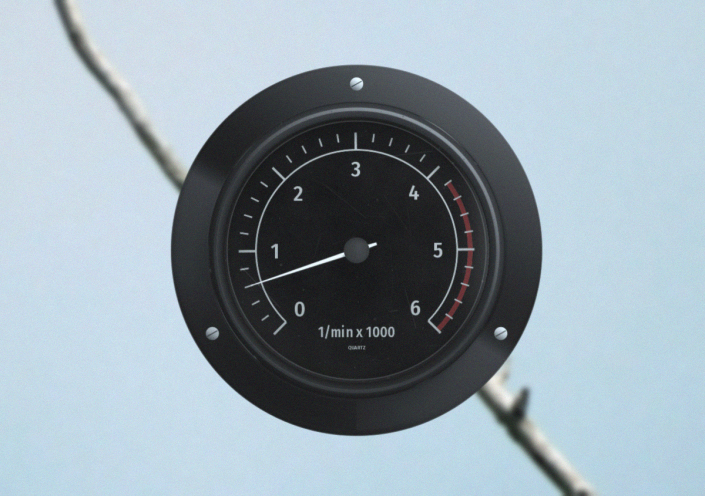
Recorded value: 600 rpm
